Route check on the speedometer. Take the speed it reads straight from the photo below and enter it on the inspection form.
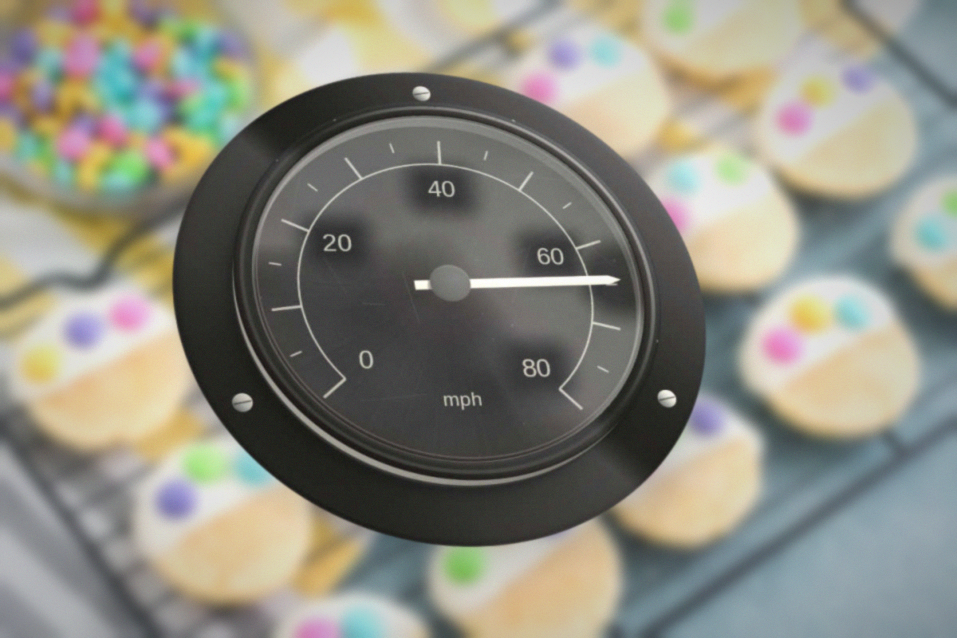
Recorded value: 65 mph
